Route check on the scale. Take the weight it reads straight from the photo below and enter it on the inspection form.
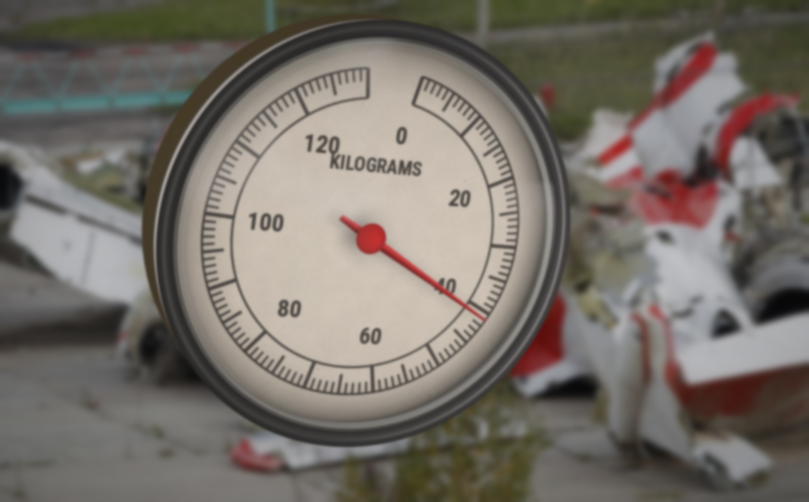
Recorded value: 41 kg
